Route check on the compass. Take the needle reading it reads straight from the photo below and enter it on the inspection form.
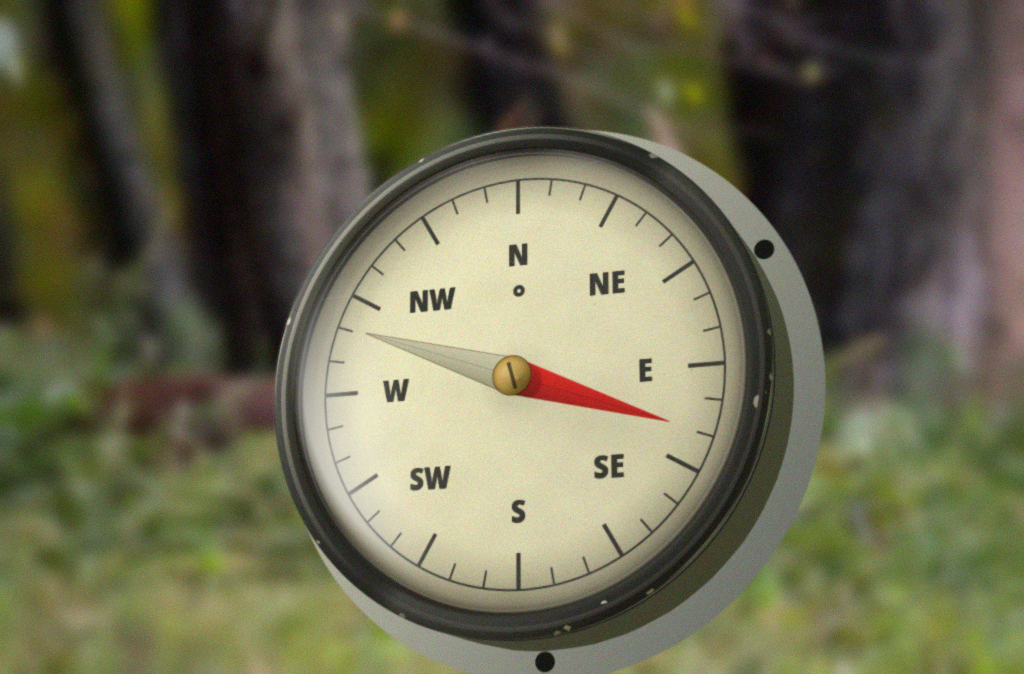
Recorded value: 110 °
